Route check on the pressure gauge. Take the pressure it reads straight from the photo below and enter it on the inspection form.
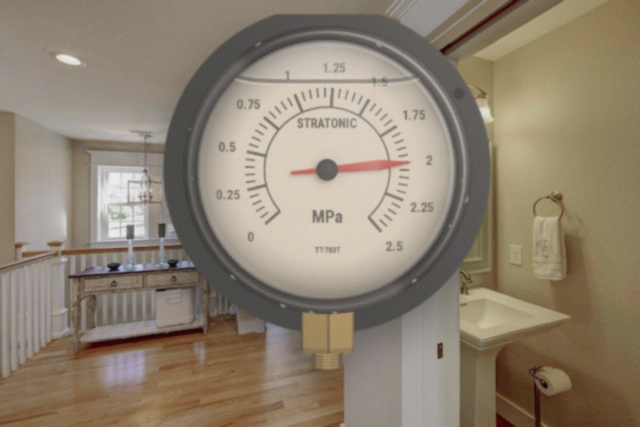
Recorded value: 2 MPa
